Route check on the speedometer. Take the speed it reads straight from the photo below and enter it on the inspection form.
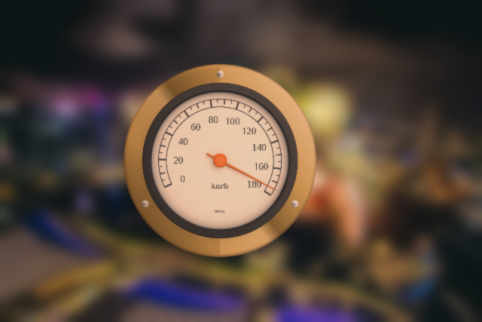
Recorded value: 175 km/h
